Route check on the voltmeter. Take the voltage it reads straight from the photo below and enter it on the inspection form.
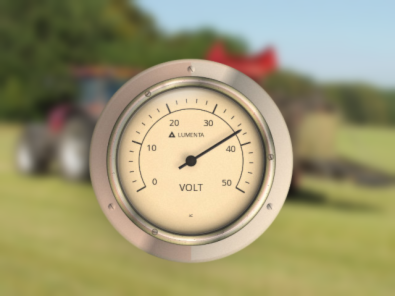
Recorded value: 37 V
